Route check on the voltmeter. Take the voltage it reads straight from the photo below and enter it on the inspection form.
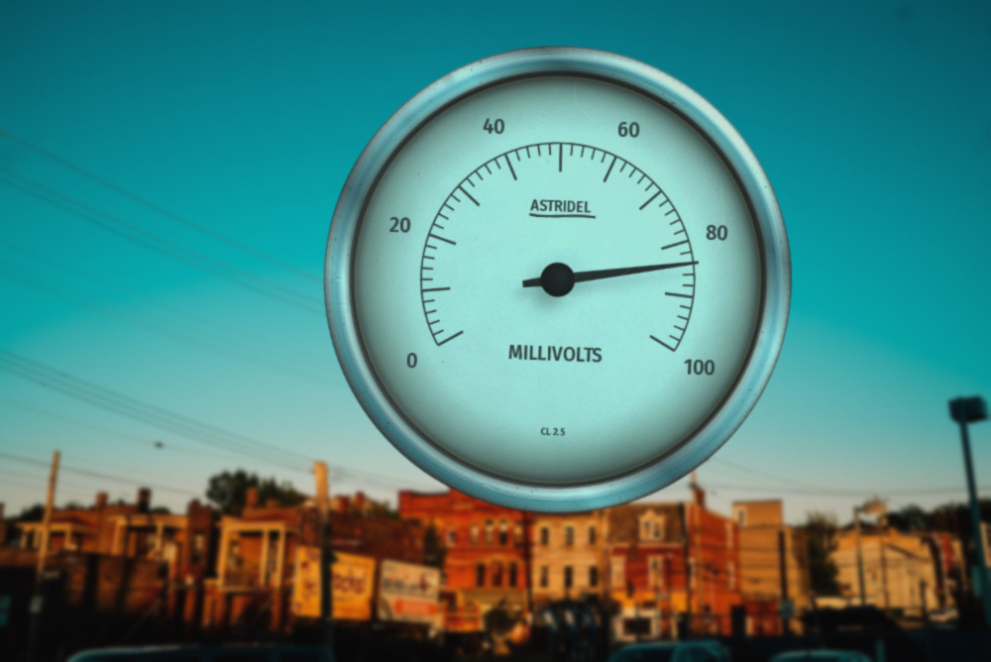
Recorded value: 84 mV
